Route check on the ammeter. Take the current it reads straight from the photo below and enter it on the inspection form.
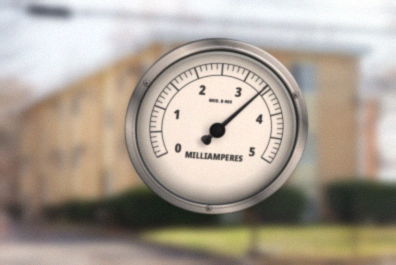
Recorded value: 3.4 mA
